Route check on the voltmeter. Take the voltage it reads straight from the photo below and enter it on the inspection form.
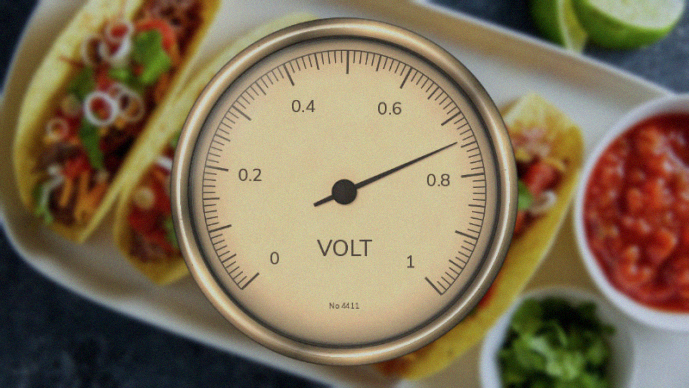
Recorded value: 0.74 V
